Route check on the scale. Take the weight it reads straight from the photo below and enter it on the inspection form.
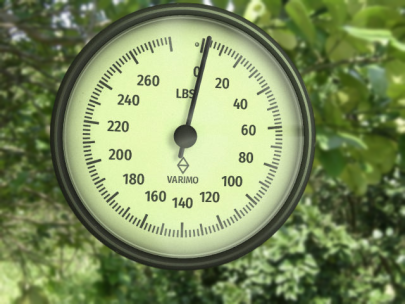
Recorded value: 2 lb
